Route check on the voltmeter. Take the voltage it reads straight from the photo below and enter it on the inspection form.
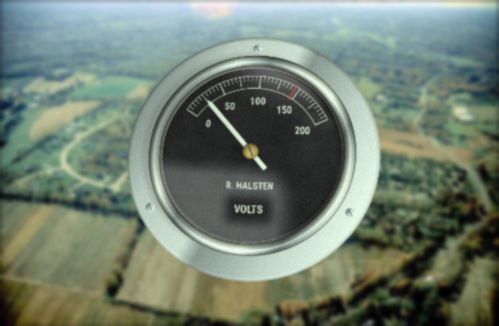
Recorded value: 25 V
